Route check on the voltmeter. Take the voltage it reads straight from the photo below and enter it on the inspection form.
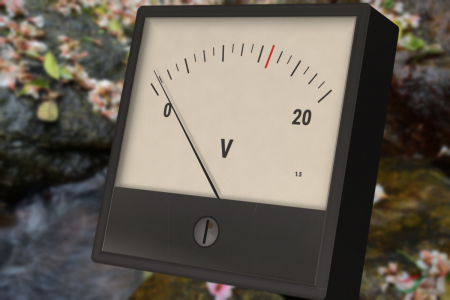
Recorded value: 1 V
